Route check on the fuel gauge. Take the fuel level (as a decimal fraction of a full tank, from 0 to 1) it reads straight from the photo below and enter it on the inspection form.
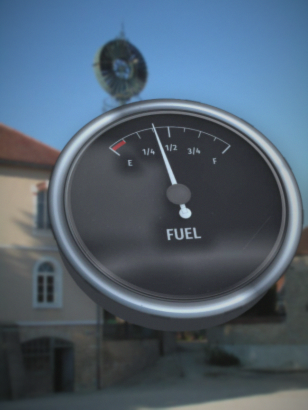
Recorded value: 0.375
